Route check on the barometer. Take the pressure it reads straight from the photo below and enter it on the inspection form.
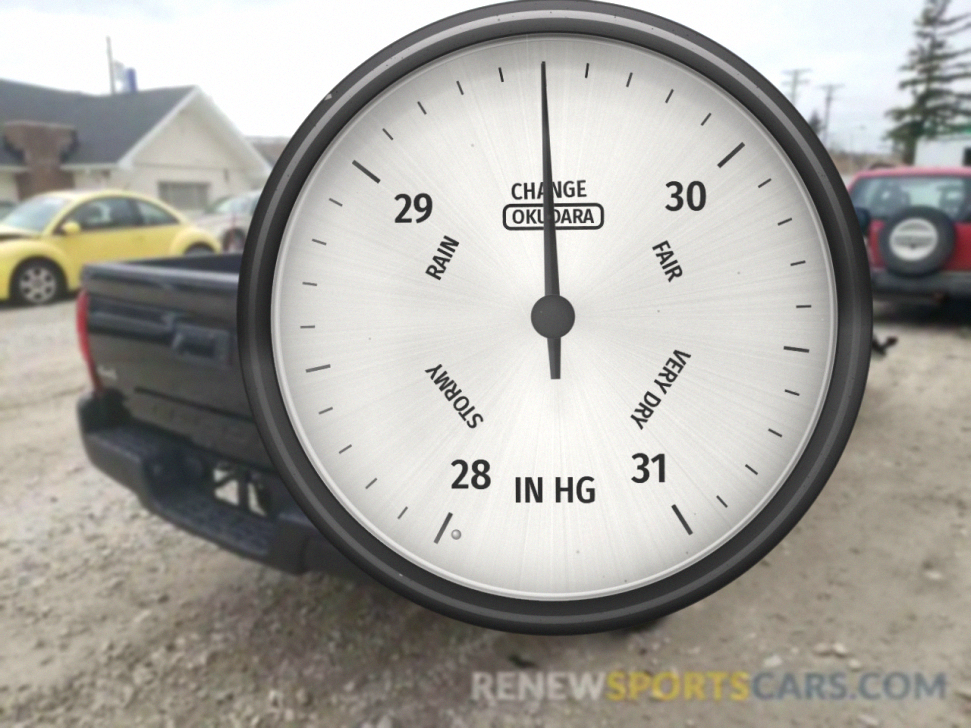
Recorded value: 29.5 inHg
